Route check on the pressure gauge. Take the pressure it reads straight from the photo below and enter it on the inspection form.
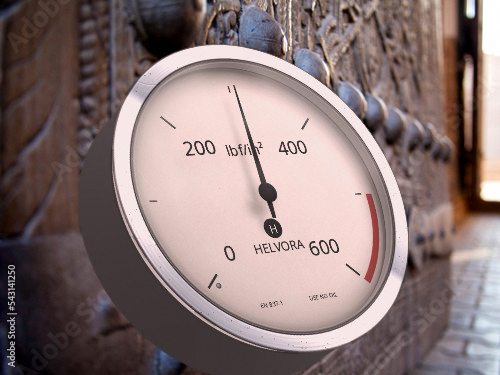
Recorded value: 300 psi
